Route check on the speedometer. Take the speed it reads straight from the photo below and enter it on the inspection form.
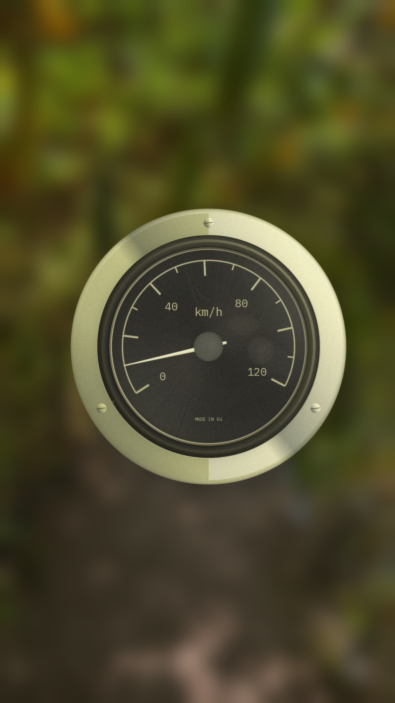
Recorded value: 10 km/h
